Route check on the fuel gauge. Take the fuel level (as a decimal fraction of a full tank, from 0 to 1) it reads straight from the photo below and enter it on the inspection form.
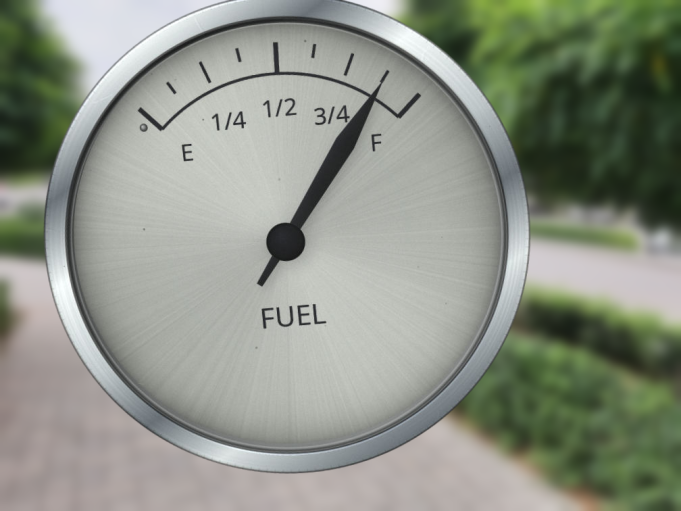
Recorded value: 0.875
